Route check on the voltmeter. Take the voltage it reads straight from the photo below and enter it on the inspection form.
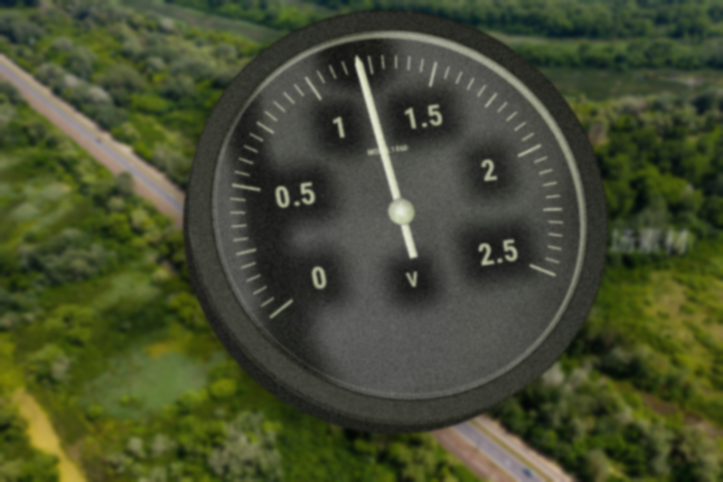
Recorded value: 1.2 V
